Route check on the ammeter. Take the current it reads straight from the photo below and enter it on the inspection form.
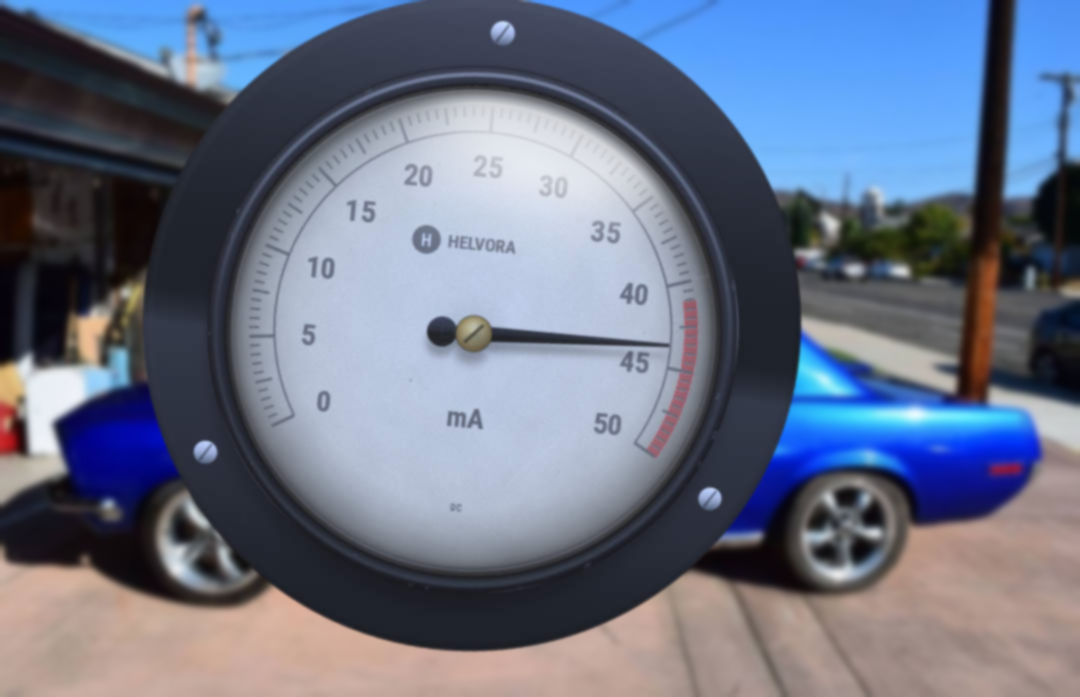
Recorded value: 43.5 mA
